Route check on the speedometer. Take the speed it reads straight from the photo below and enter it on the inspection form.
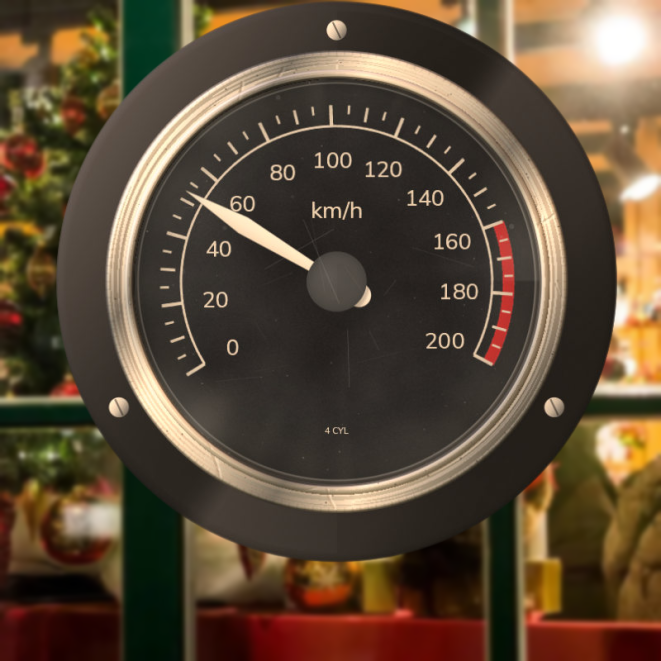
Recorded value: 52.5 km/h
